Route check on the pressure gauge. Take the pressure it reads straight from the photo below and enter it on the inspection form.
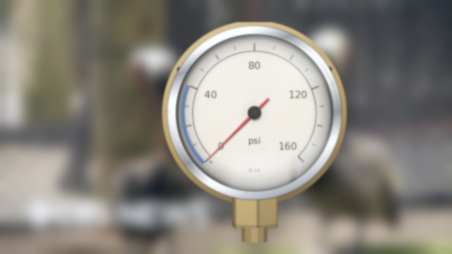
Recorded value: 0 psi
